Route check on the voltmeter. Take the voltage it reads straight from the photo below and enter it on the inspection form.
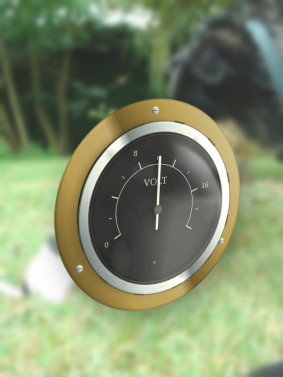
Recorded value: 10 V
